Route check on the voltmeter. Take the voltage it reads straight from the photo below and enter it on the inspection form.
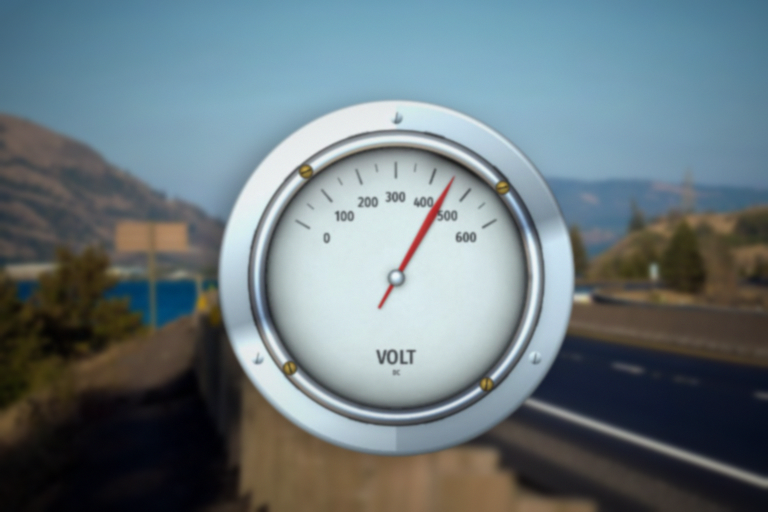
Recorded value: 450 V
